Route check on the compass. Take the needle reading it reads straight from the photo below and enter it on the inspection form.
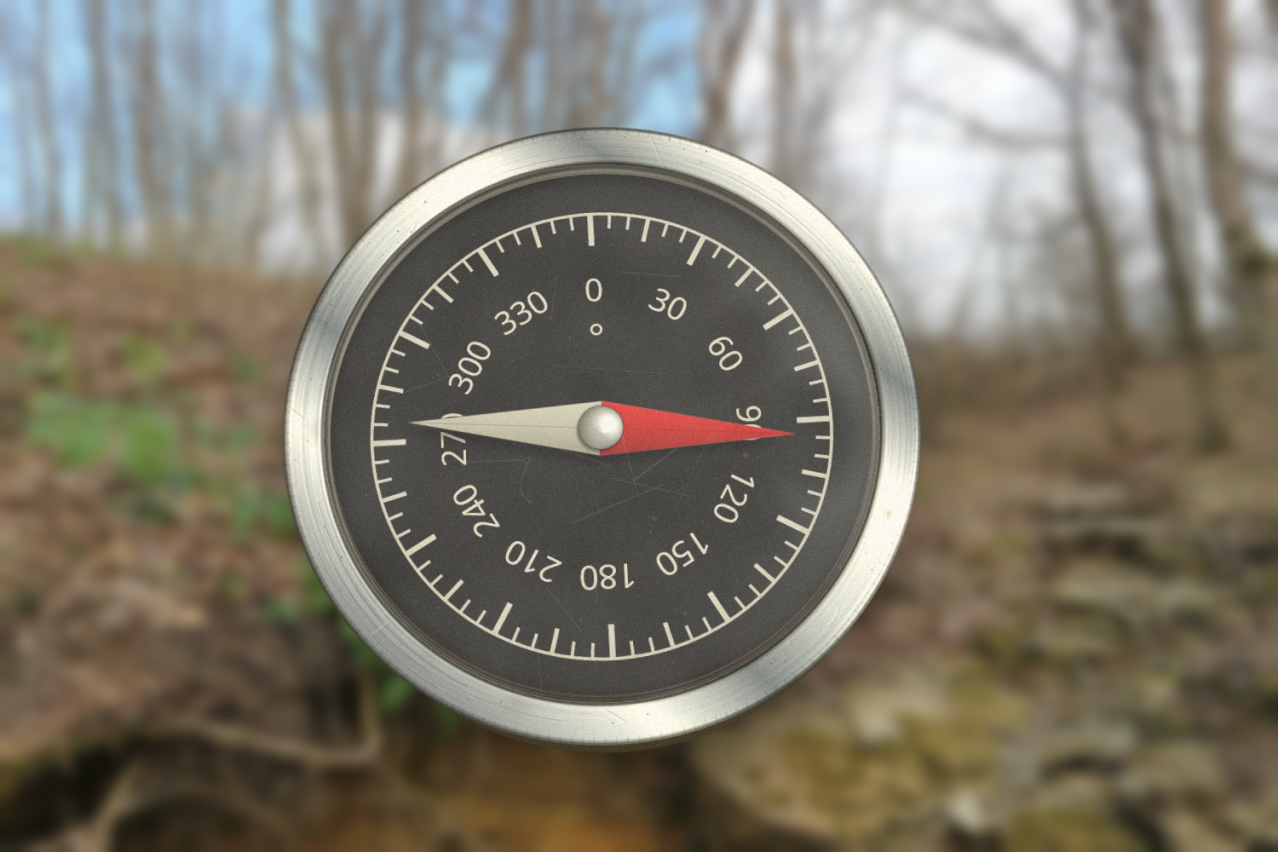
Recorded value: 95 °
